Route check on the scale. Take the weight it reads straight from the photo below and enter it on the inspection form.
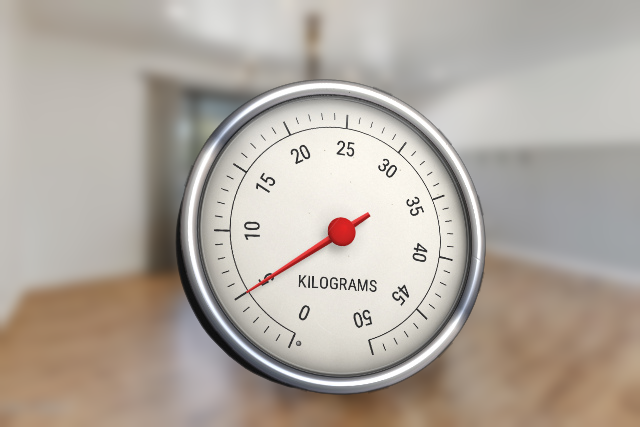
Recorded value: 5 kg
